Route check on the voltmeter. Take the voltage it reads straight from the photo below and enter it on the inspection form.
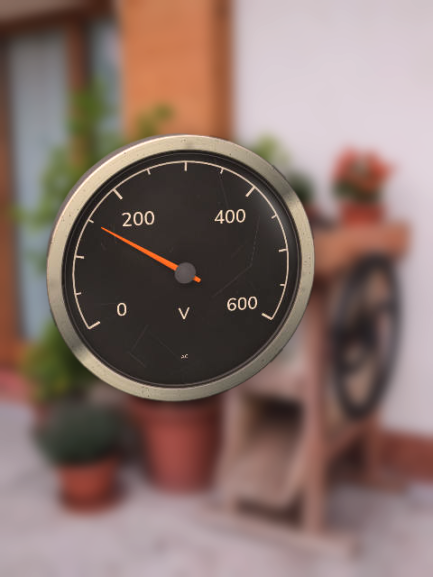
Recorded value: 150 V
